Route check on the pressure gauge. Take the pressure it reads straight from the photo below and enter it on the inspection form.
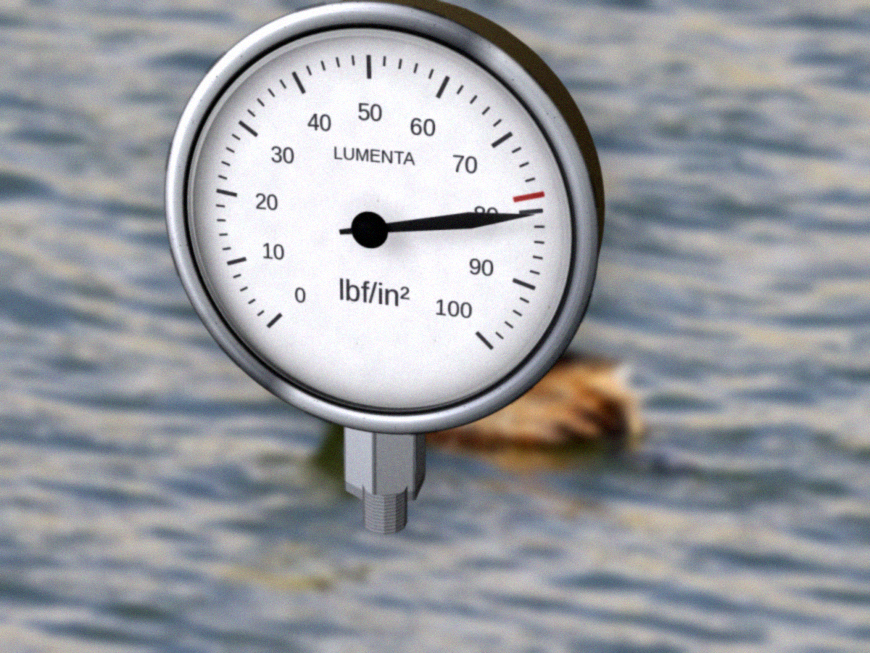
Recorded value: 80 psi
